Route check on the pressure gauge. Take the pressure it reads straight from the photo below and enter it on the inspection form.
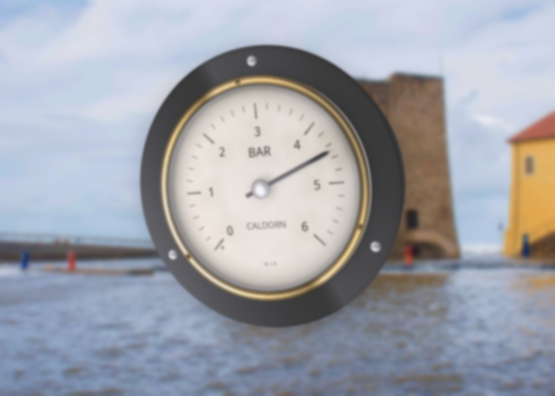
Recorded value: 4.5 bar
